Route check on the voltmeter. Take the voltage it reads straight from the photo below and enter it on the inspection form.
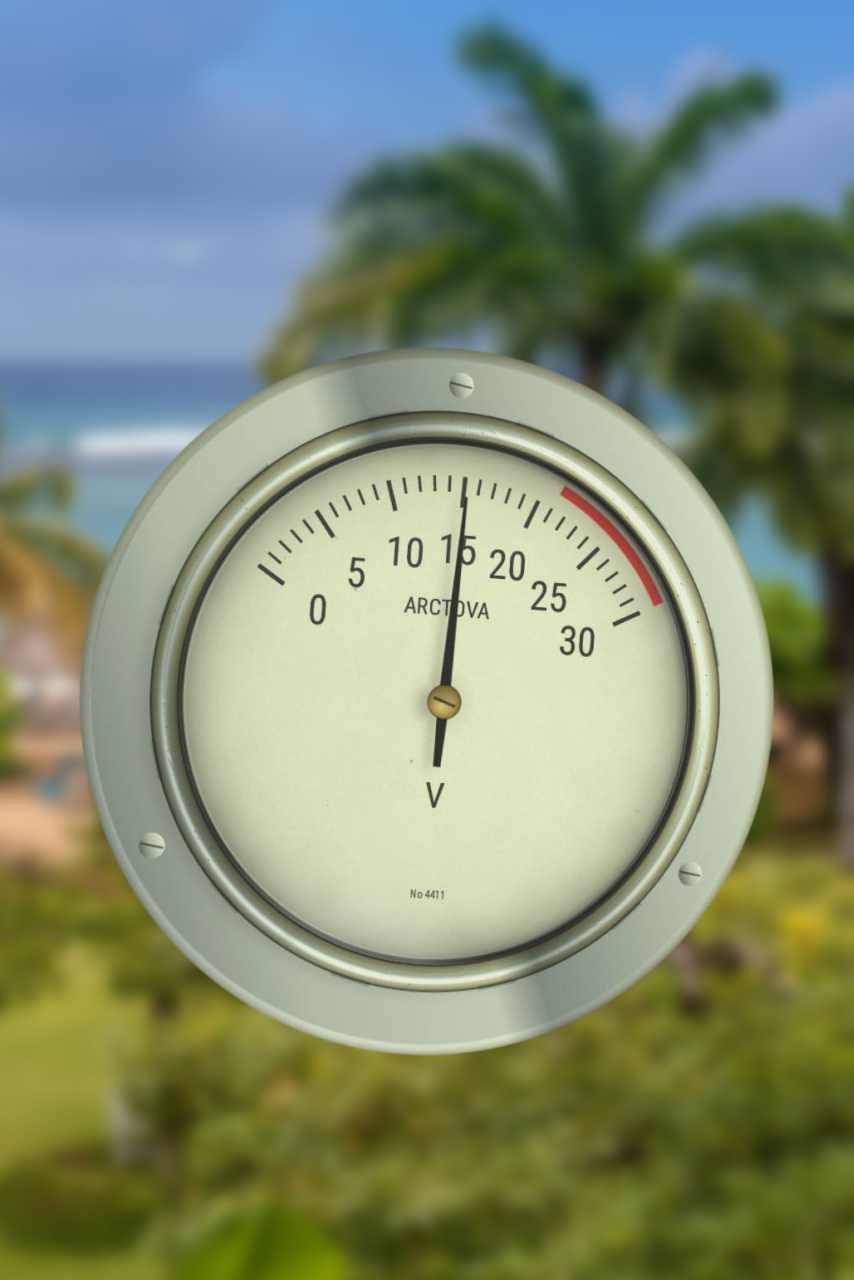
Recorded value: 15 V
